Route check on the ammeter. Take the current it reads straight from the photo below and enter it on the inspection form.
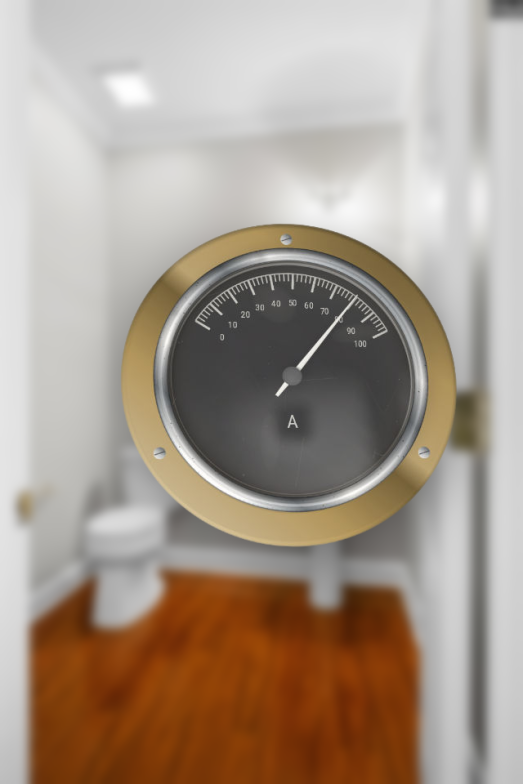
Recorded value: 80 A
